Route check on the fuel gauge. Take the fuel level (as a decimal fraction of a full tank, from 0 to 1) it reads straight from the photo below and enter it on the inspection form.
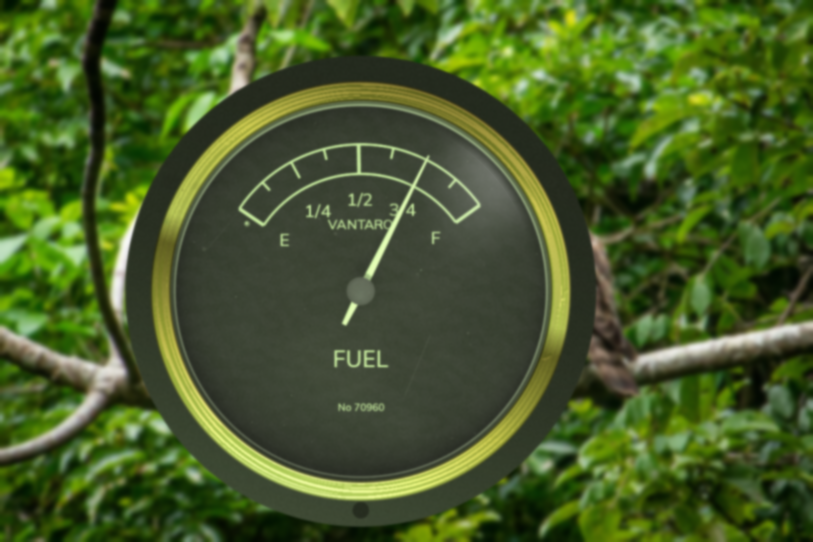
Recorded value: 0.75
